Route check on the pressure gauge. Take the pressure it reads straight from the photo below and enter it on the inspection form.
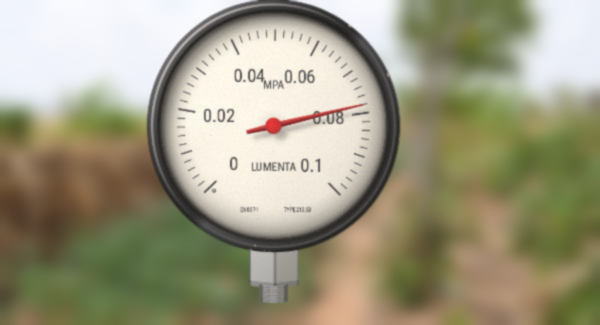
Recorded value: 0.078 MPa
